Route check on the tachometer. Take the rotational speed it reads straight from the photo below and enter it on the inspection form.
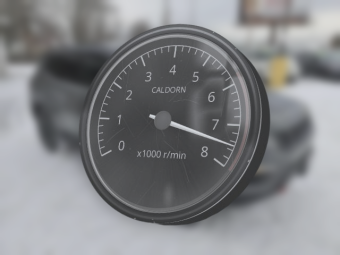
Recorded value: 7500 rpm
